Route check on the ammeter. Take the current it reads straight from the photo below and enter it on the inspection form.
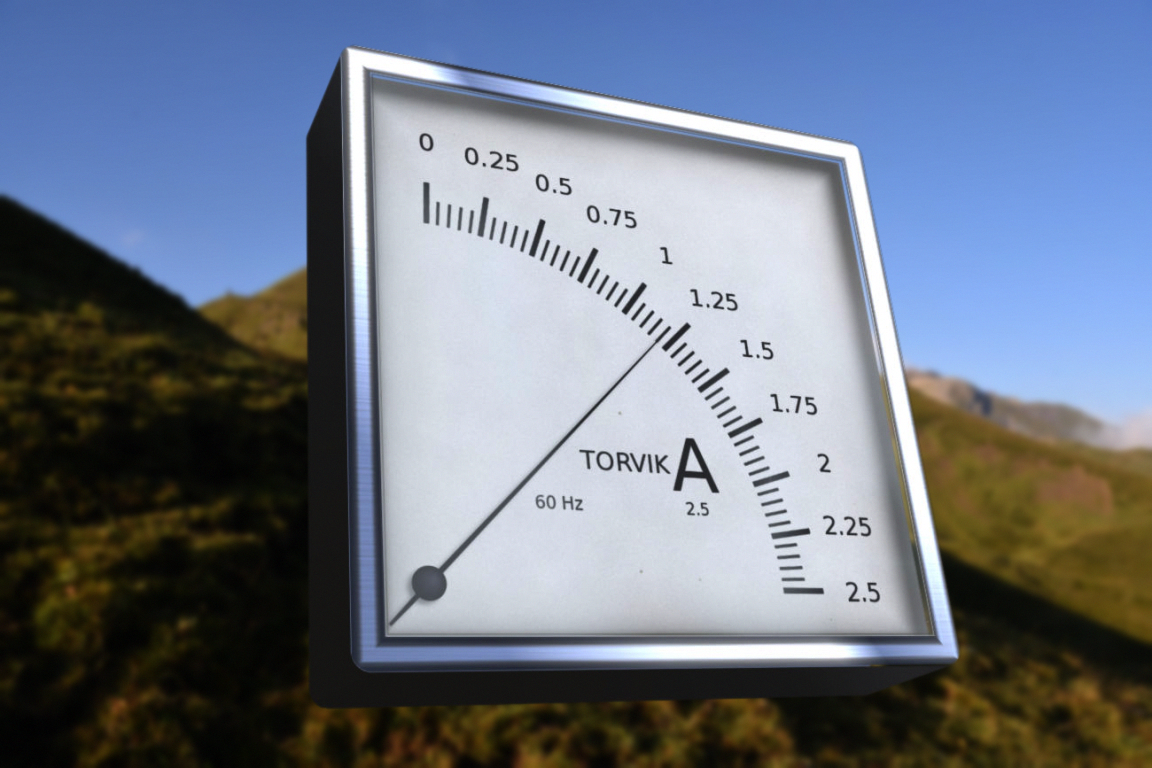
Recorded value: 1.2 A
